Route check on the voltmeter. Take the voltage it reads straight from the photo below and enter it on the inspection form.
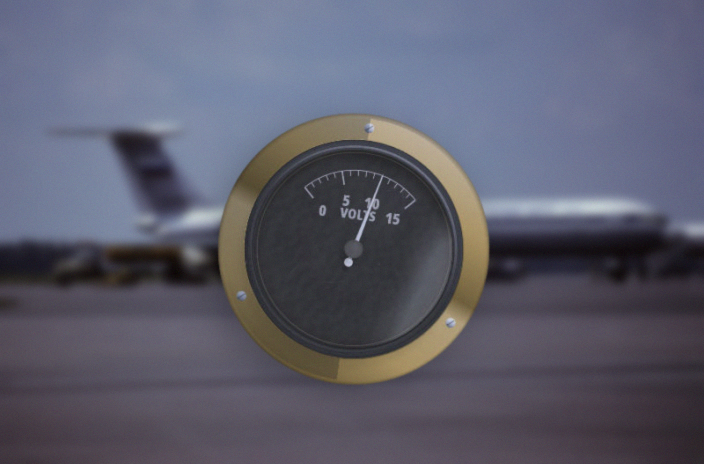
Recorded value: 10 V
